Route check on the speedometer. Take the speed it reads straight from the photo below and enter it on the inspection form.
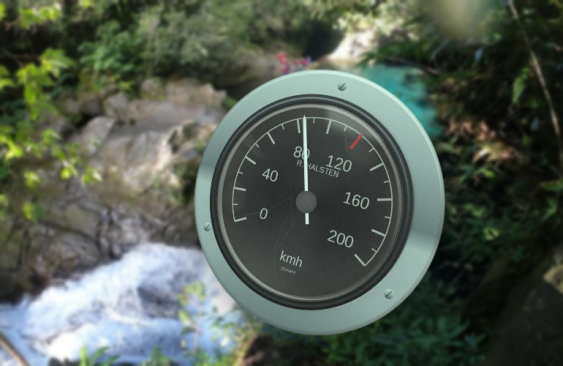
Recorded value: 85 km/h
